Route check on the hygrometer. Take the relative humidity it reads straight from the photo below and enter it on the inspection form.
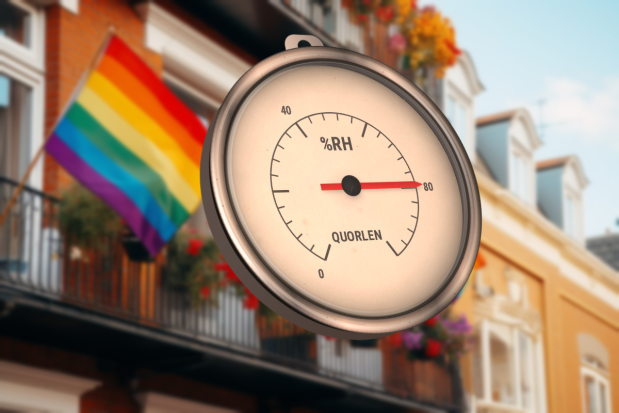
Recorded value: 80 %
